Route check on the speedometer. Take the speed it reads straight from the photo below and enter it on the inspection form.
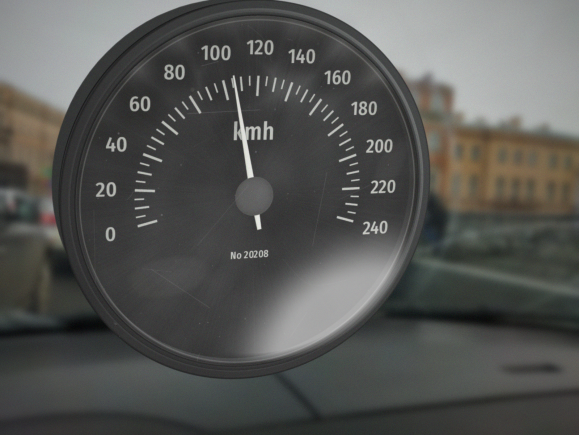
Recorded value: 105 km/h
